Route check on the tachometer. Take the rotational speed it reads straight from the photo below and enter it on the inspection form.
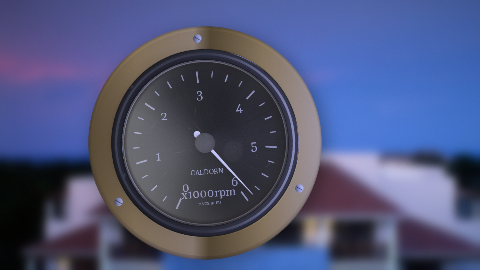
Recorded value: 5875 rpm
